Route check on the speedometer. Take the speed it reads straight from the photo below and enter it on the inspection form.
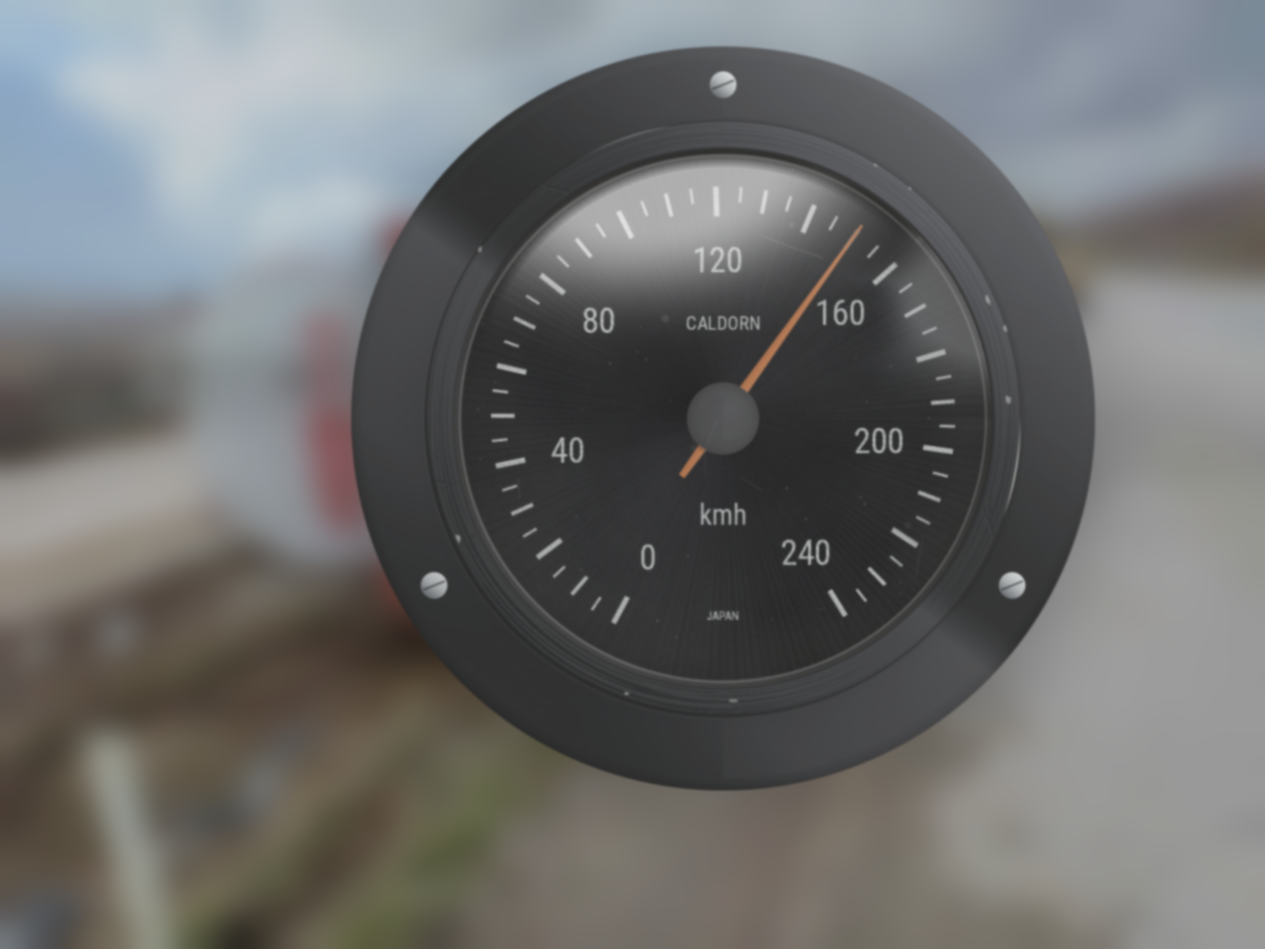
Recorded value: 150 km/h
